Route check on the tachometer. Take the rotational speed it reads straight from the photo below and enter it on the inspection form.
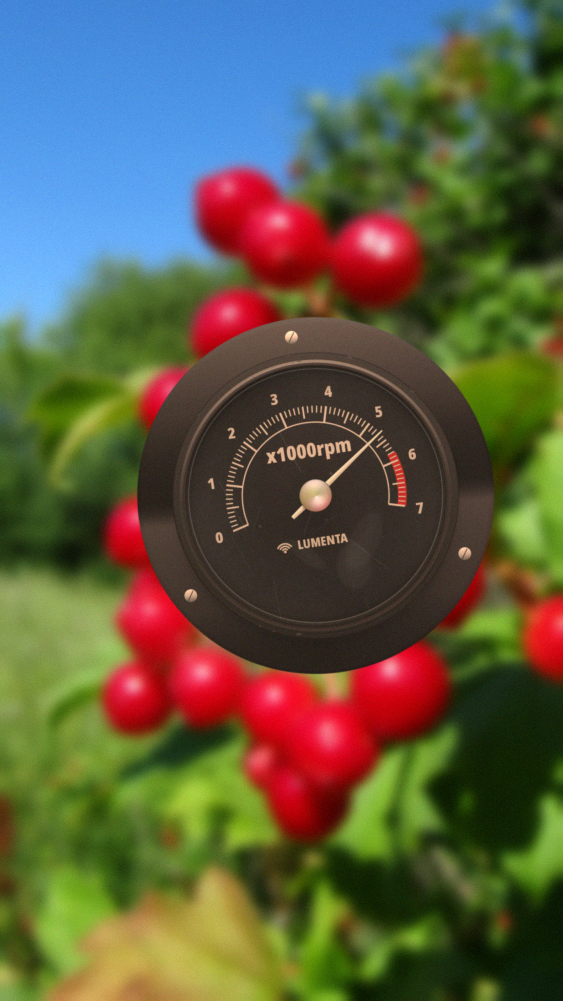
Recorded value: 5300 rpm
